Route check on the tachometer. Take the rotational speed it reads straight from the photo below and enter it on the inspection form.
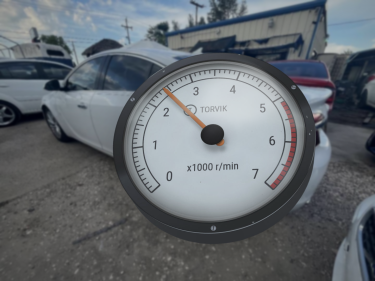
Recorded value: 2400 rpm
